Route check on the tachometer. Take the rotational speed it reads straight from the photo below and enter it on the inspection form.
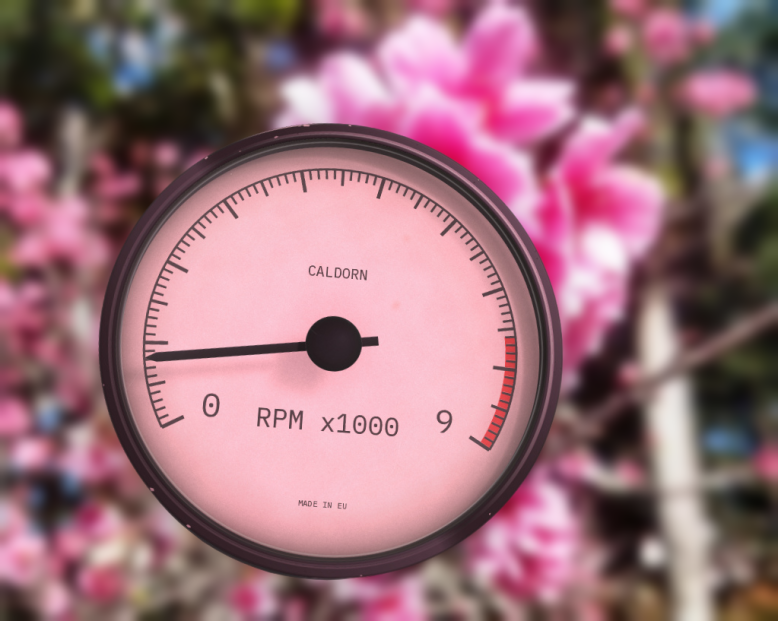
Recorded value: 800 rpm
